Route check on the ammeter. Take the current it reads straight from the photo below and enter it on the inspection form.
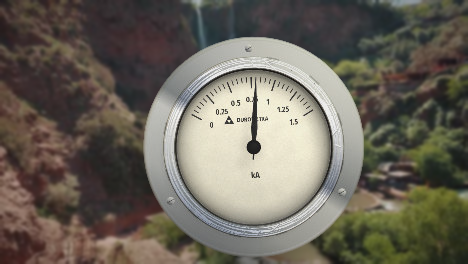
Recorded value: 0.8 kA
